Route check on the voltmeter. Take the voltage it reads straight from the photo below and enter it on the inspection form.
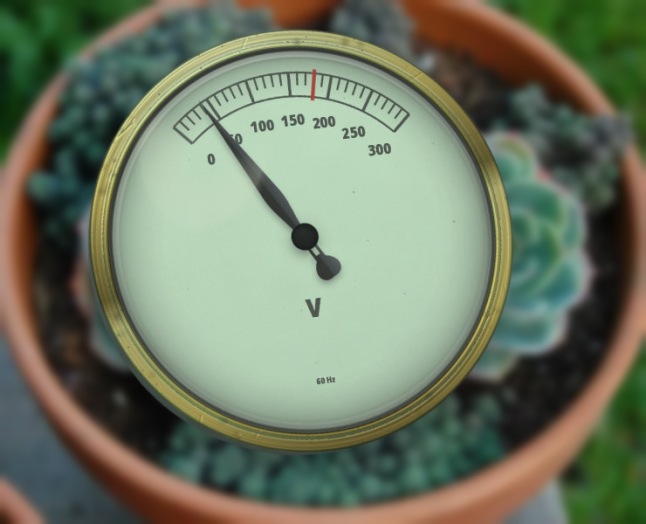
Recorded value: 40 V
